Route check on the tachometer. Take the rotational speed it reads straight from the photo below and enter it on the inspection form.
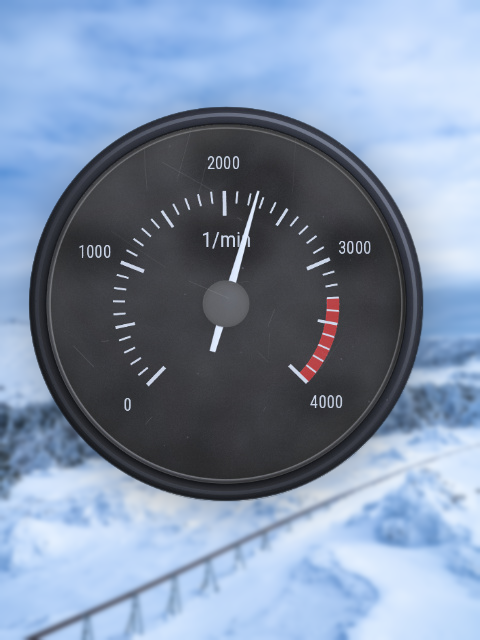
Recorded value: 2250 rpm
